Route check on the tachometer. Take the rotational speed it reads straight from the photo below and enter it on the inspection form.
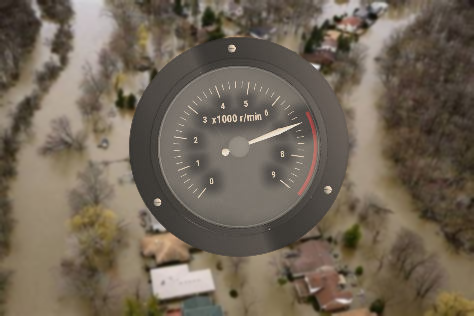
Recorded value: 7000 rpm
